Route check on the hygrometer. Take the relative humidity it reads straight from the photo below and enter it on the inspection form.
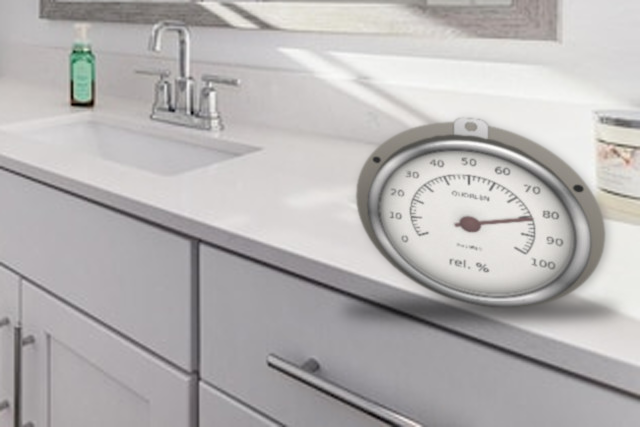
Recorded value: 80 %
